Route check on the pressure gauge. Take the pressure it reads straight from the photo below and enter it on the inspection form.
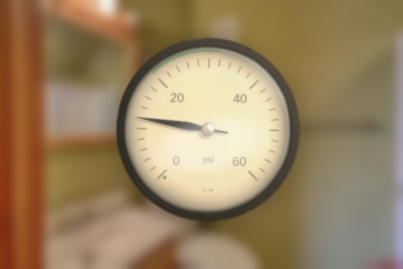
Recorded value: 12 psi
